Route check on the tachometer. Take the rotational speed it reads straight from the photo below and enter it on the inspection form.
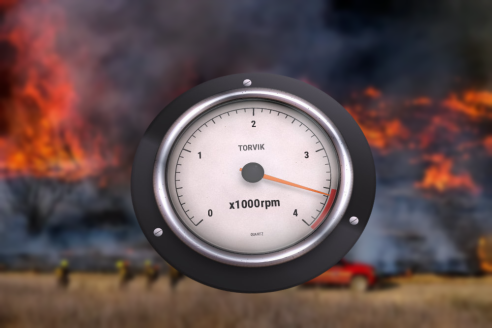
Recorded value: 3600 rpm
